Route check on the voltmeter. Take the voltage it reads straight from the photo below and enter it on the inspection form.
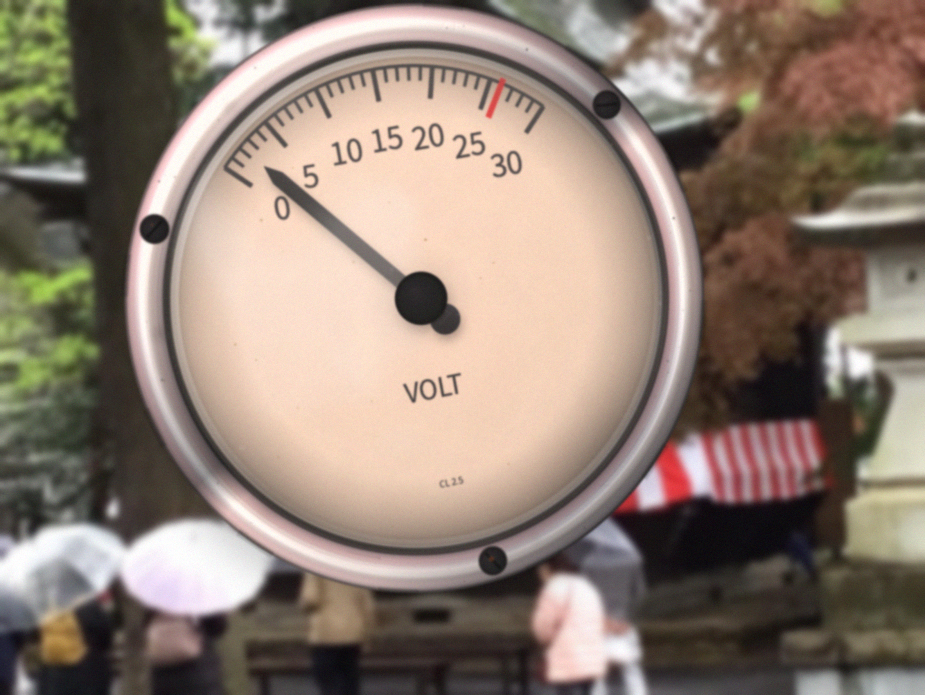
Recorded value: 2 V
